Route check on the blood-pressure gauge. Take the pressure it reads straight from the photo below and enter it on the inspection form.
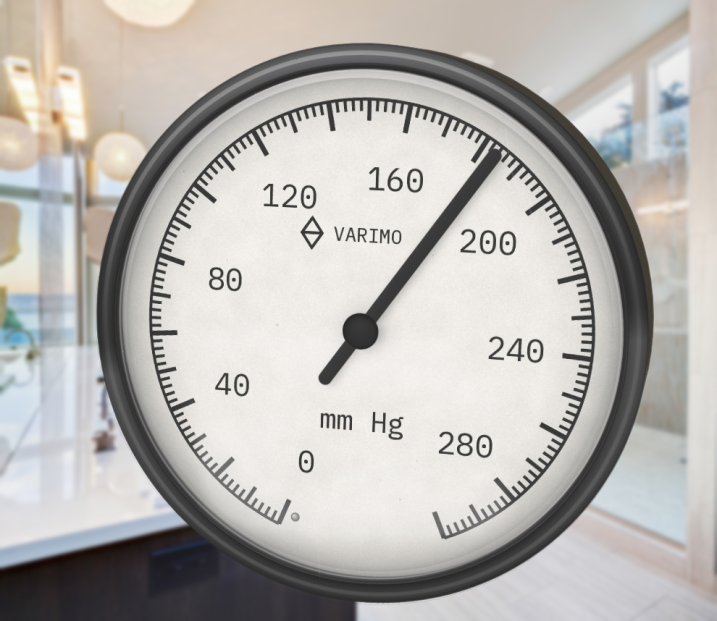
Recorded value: 184 mmHg
